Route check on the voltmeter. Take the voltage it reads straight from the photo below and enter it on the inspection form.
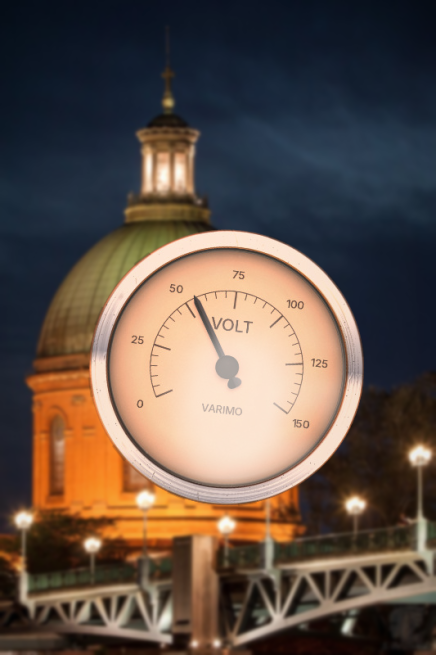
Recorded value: 55 V
